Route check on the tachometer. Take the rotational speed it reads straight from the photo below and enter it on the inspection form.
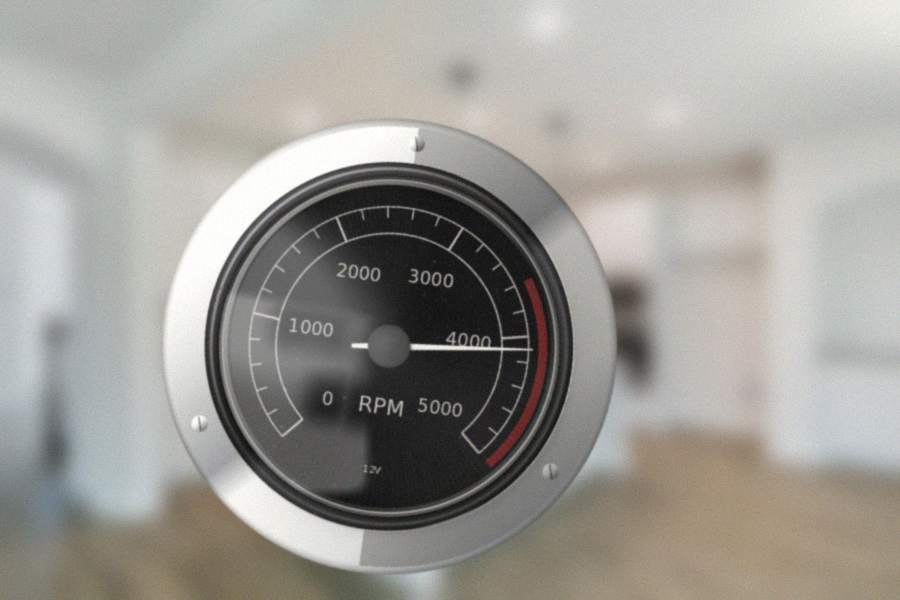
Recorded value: 4100 rpm
